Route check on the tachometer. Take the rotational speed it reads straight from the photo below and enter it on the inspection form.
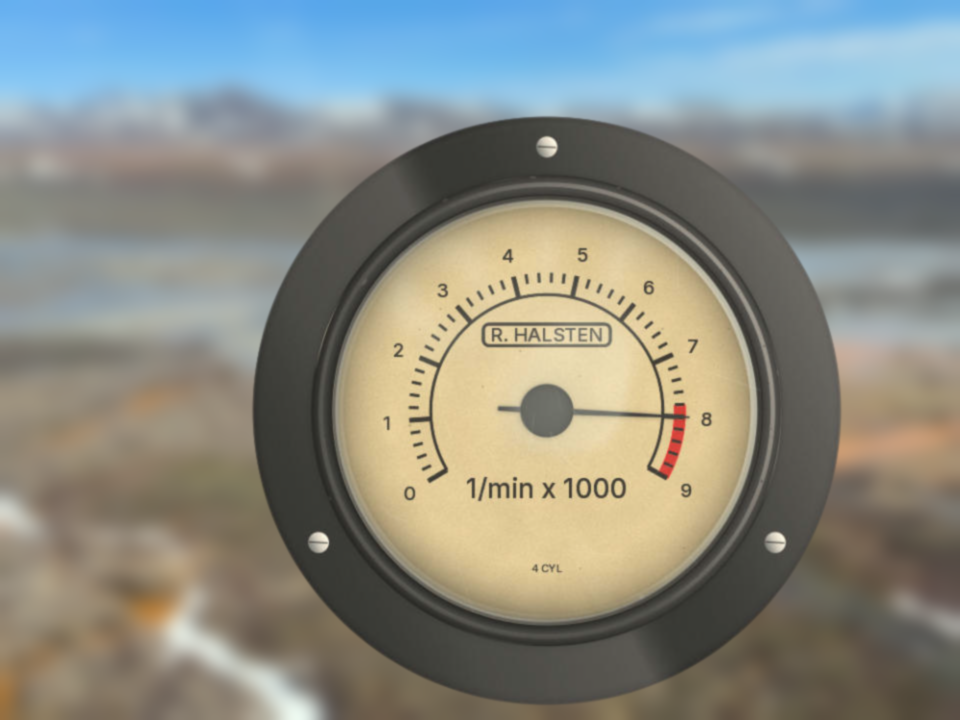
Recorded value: 8000 rpm
